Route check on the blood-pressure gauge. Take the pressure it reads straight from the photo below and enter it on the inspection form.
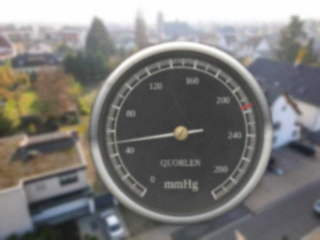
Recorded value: 50 mmHg
